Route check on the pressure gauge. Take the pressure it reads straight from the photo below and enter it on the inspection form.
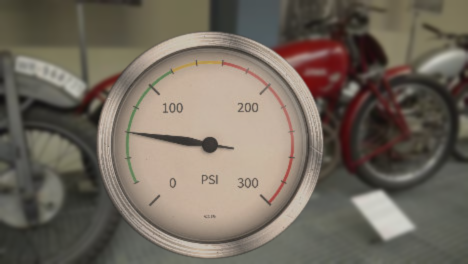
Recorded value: 60 psi
